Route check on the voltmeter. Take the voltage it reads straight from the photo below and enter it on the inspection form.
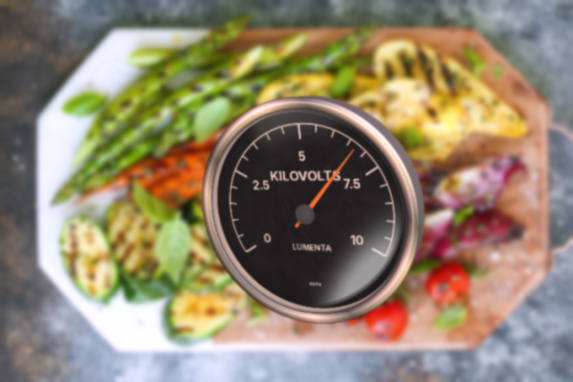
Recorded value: 6.75 kV
